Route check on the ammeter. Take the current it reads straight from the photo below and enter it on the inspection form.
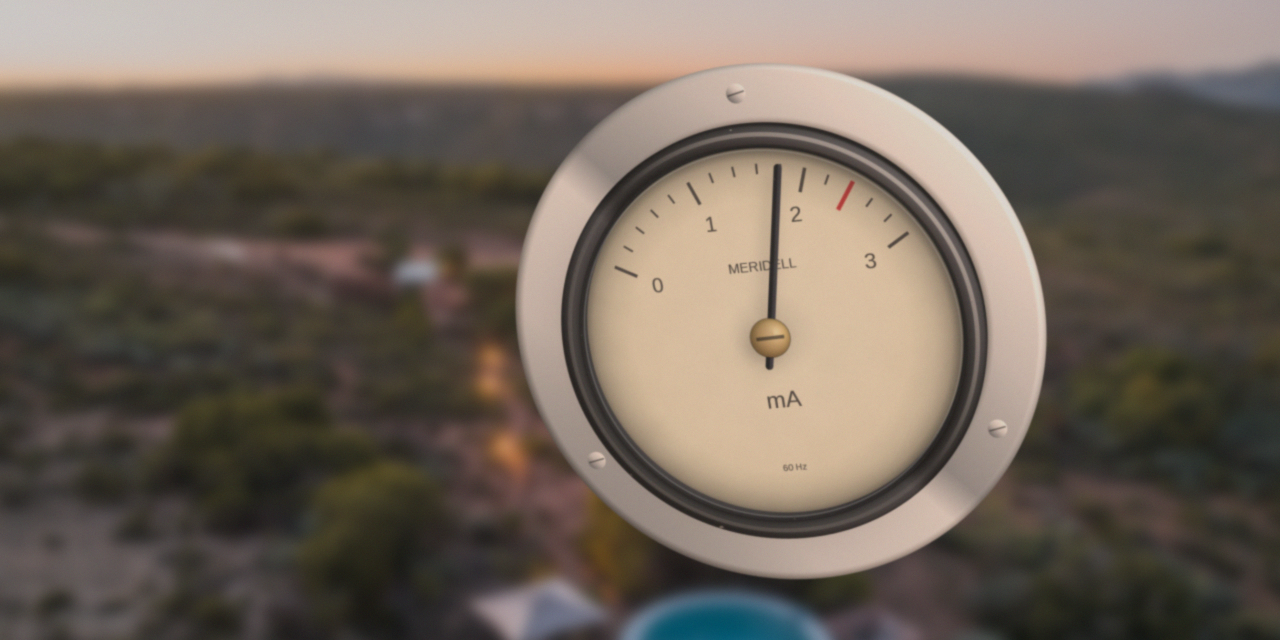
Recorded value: 1.8 mA
